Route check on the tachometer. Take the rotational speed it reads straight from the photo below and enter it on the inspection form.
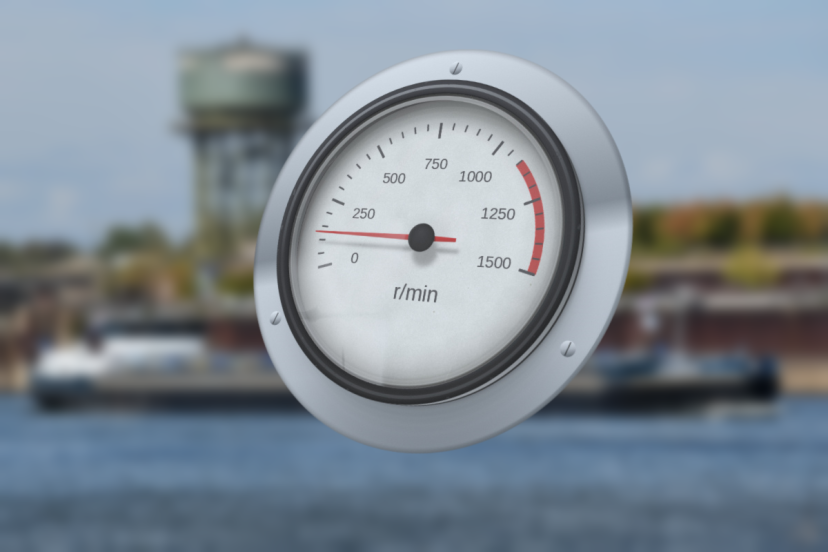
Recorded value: 125 rpm
